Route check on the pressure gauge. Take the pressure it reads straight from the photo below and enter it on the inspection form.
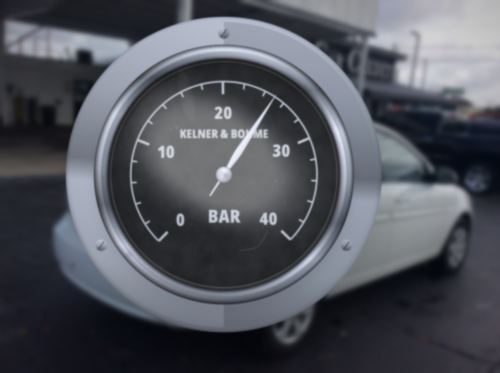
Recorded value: 25 bar
